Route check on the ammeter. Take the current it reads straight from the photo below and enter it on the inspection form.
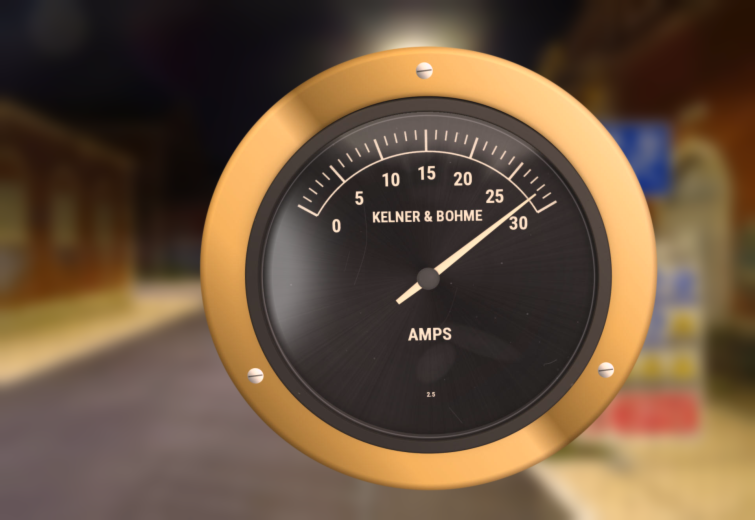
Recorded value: 28 A
